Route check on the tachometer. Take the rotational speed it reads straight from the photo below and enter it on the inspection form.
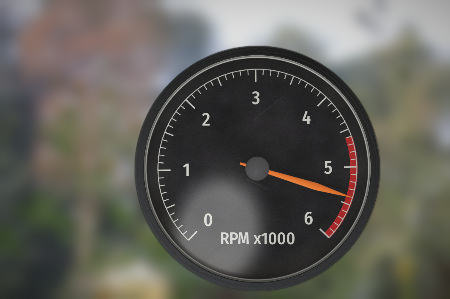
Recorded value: 5400 rpm
